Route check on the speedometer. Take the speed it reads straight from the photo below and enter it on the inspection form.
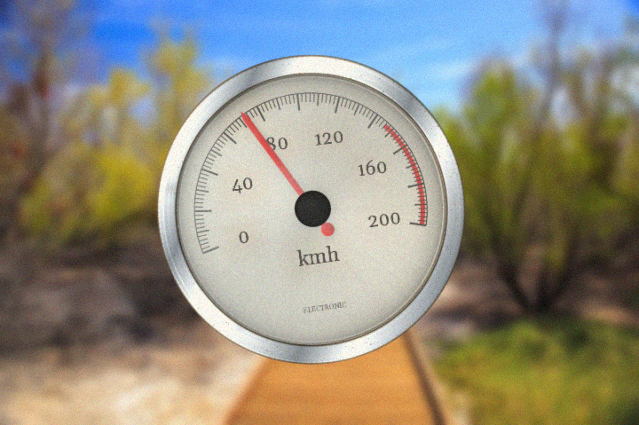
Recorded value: 72 km/h
